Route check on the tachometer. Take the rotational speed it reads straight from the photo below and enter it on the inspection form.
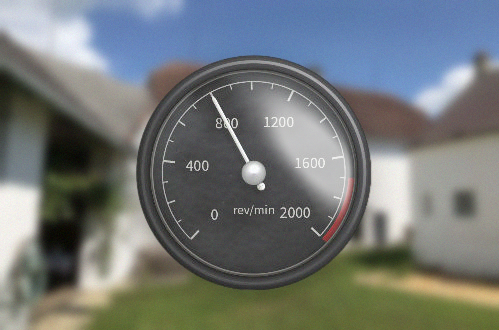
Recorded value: 800 rpm
